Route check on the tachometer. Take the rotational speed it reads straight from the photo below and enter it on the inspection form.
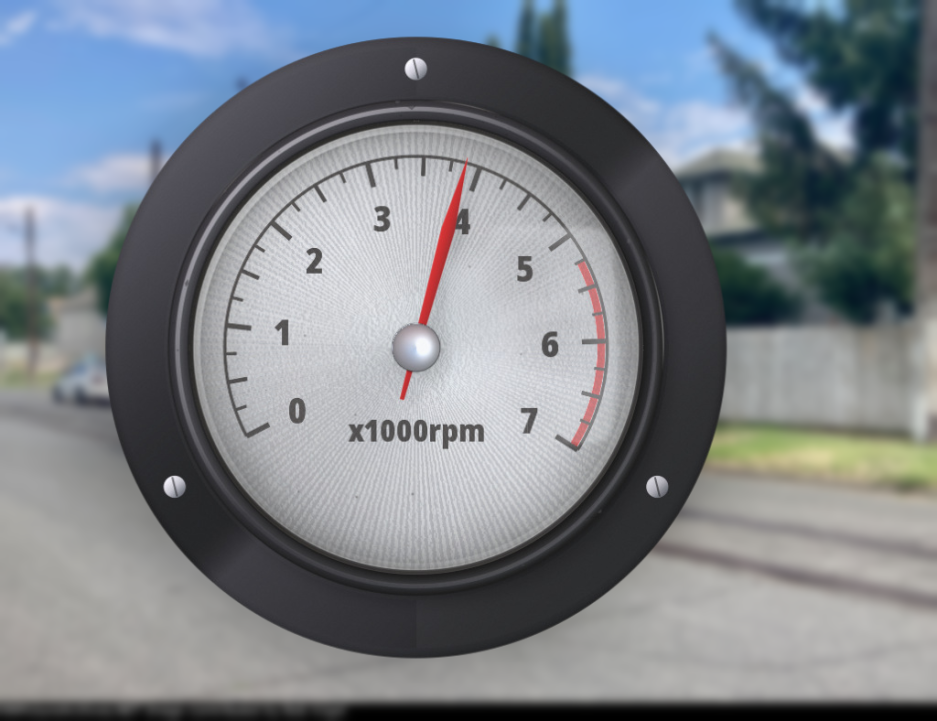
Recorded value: 3875 rpm
